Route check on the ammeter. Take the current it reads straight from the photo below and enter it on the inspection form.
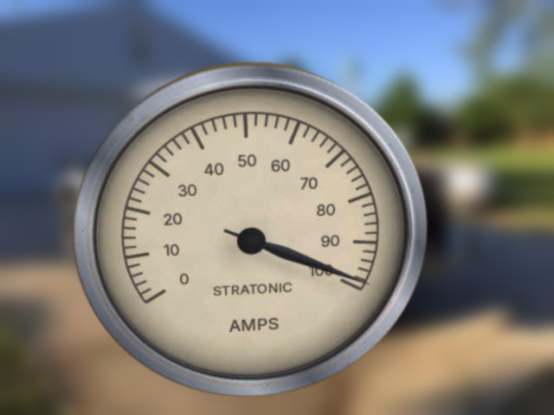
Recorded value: 98 A
